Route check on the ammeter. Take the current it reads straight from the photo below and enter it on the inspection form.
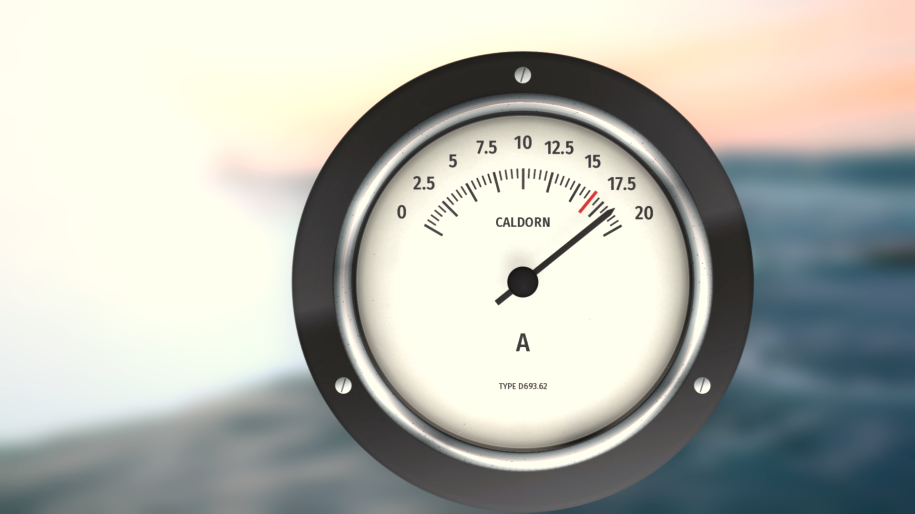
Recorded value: 18.5 A
